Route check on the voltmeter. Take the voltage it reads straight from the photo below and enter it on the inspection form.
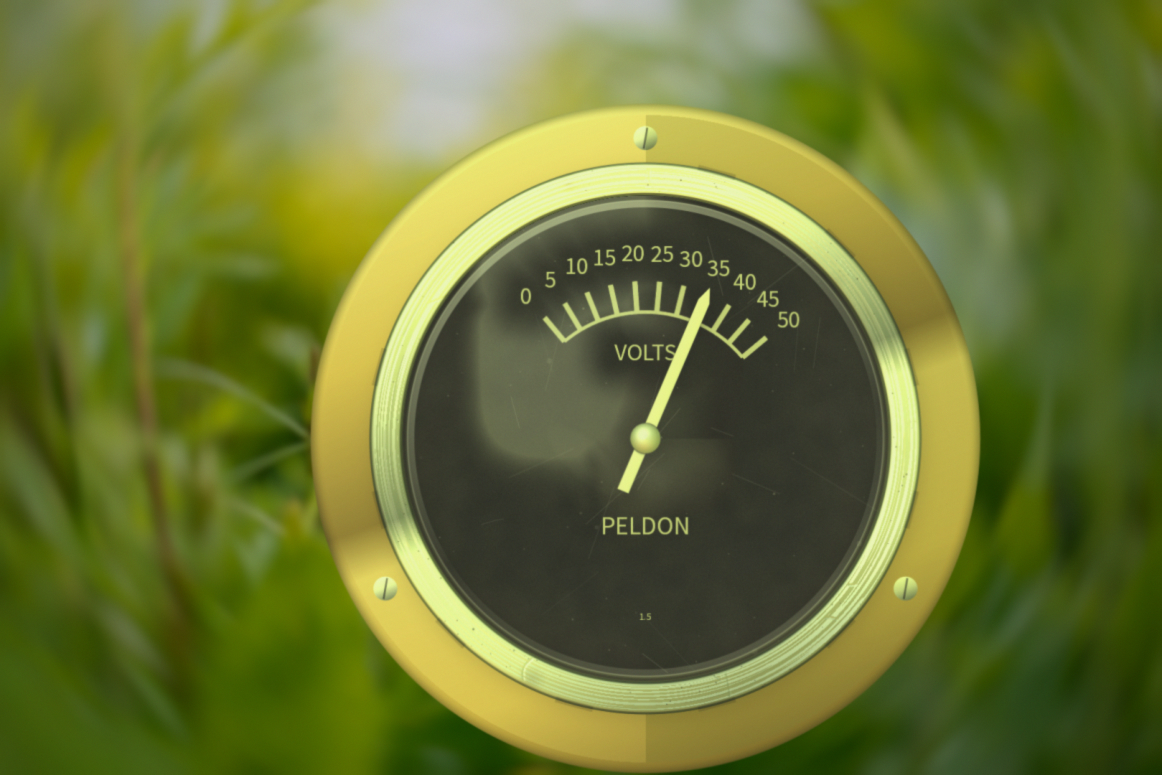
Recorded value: 35 V
